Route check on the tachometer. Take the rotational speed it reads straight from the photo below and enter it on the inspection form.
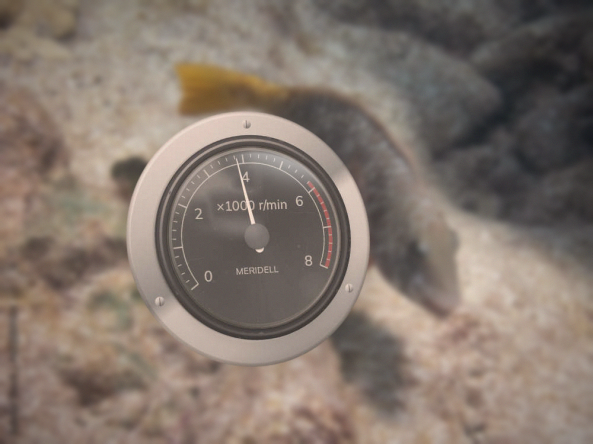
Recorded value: 3800 rpm
